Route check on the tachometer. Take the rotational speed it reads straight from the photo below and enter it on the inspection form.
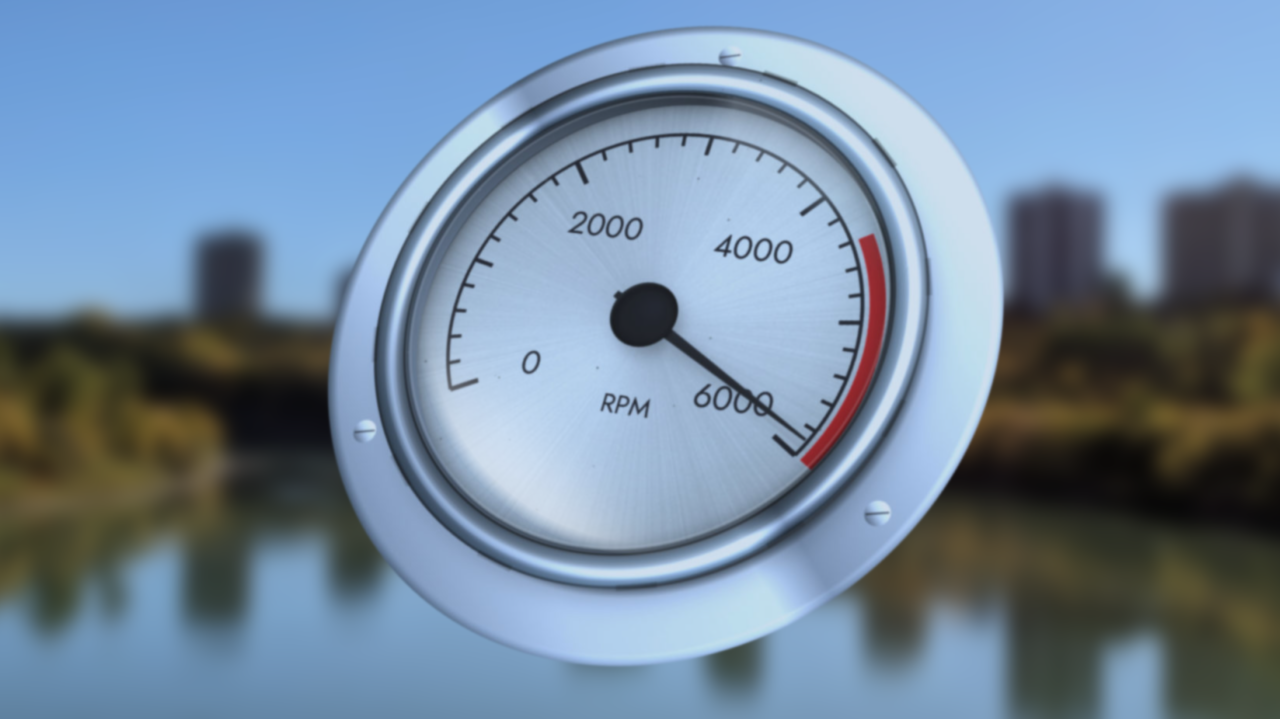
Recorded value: 5900 rpm
